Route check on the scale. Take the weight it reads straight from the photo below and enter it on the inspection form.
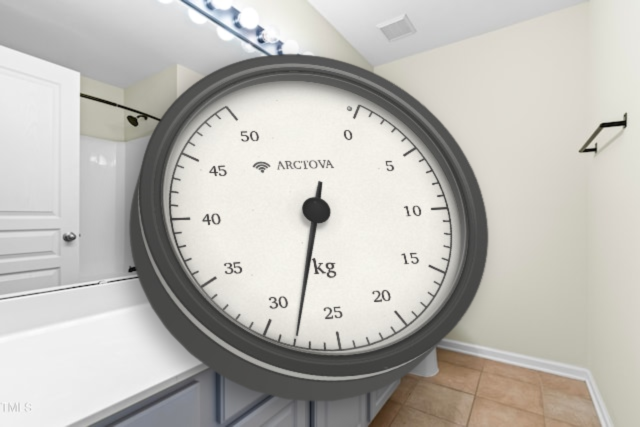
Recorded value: 28 kg
